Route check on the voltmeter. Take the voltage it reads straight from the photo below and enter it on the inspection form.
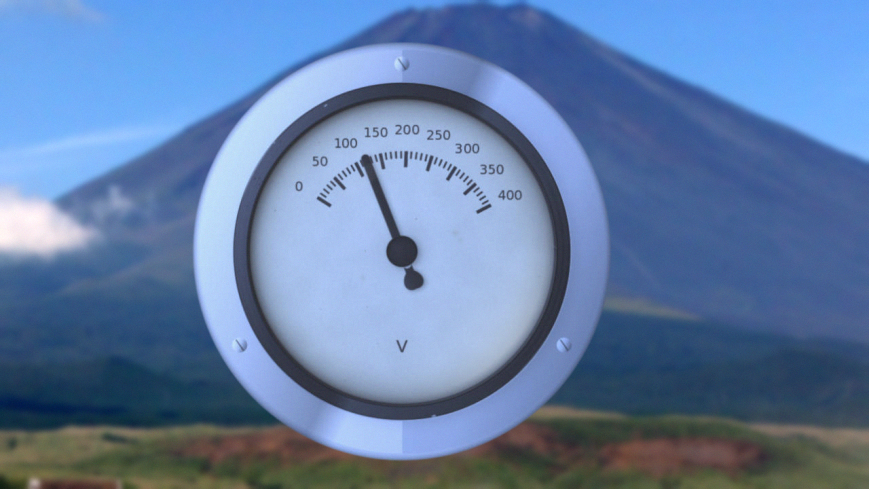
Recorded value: 120 V
